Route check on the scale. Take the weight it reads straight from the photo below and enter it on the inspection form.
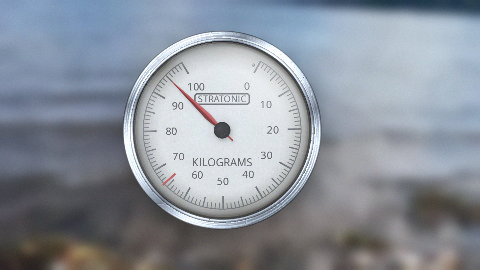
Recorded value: 95 kg
